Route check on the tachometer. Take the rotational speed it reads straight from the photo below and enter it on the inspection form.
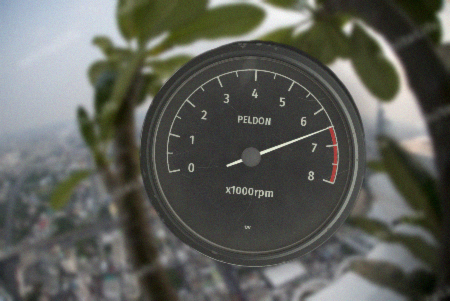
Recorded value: 6500 rpm
